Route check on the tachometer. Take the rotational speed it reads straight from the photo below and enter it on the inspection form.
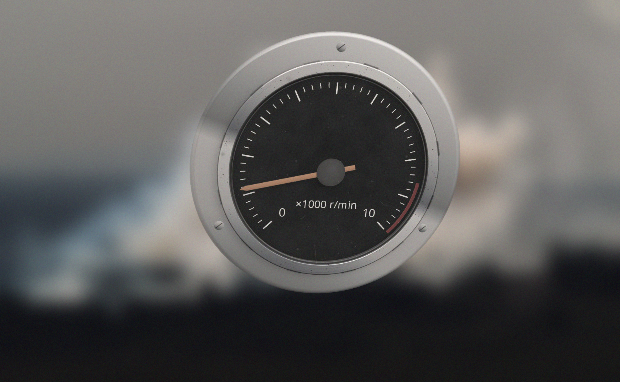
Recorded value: 1200 rpm
